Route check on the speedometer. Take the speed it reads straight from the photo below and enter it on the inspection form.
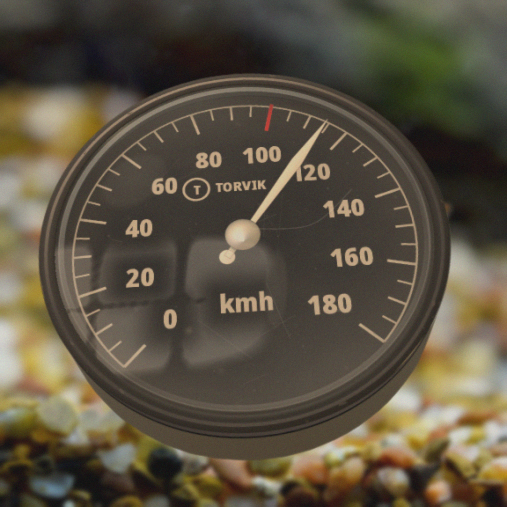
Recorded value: 115 km/h
